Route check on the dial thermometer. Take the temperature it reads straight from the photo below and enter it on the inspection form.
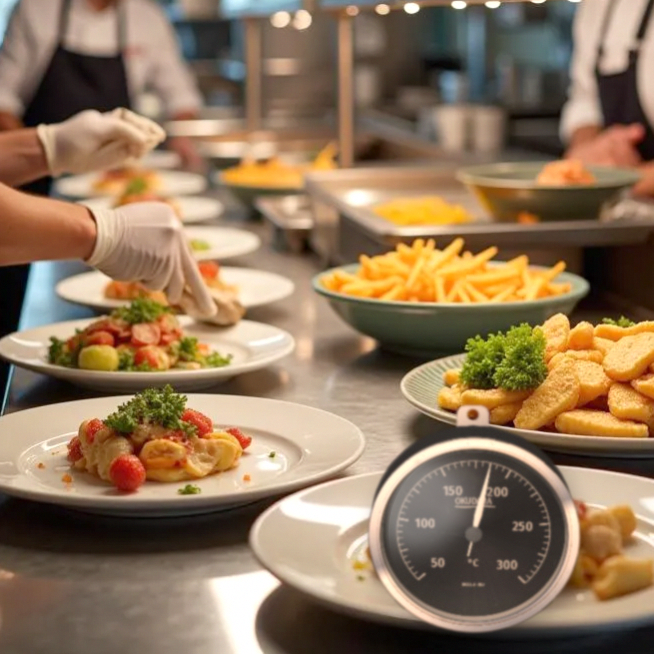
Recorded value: 185 °C
